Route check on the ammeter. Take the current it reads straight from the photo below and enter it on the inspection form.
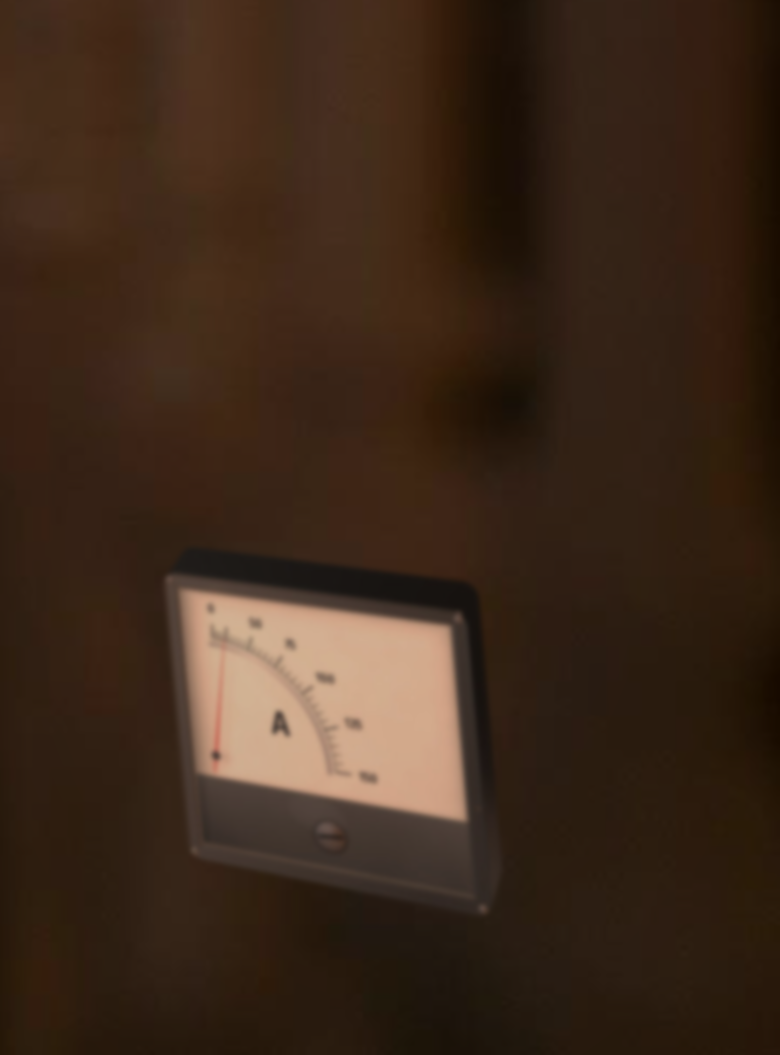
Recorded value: 25 A
